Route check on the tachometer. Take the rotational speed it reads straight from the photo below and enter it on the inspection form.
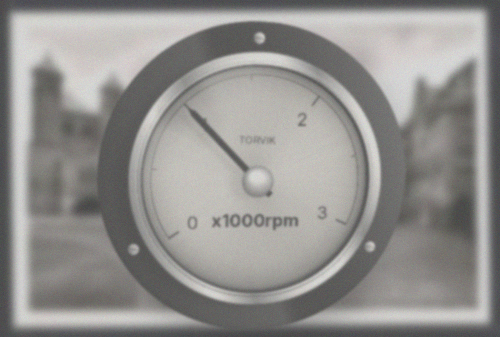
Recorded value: 1000 rpm
